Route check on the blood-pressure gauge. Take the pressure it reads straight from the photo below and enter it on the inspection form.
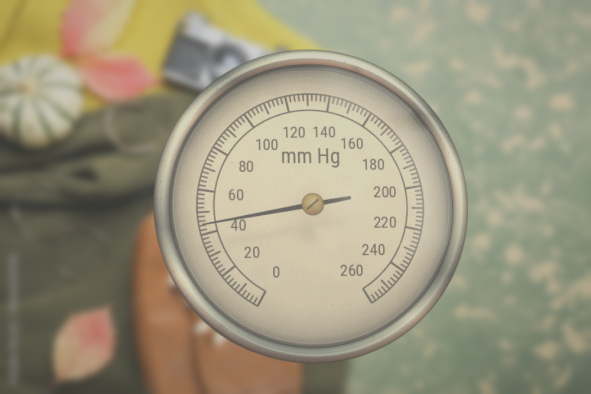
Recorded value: 44 mmHg
